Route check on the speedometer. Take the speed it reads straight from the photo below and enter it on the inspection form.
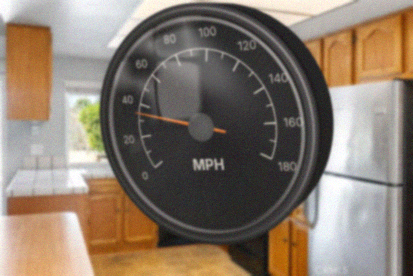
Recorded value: 35 mph
